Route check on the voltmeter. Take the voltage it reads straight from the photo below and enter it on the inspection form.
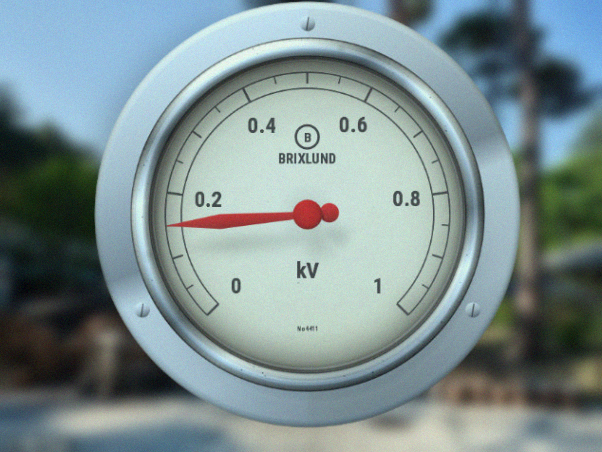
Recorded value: 0.15 kV
